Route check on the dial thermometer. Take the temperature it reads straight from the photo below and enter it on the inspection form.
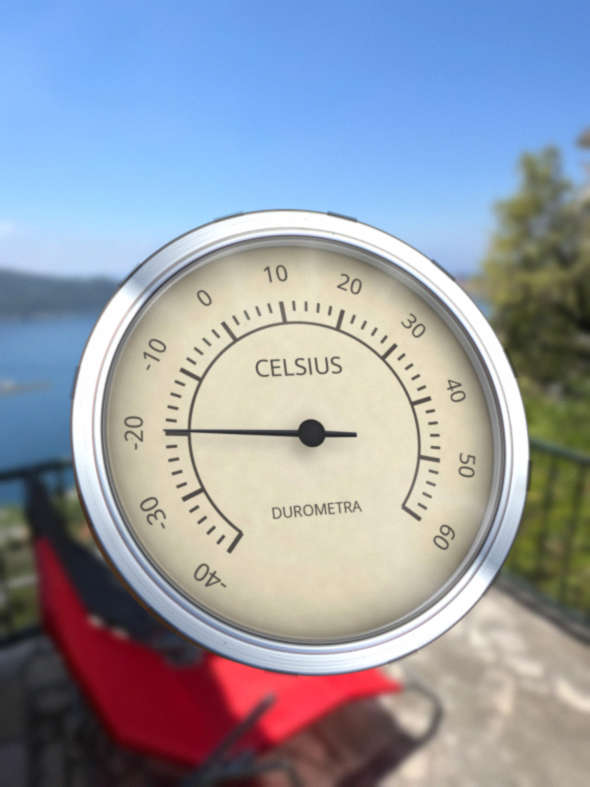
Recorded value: -20 °C
